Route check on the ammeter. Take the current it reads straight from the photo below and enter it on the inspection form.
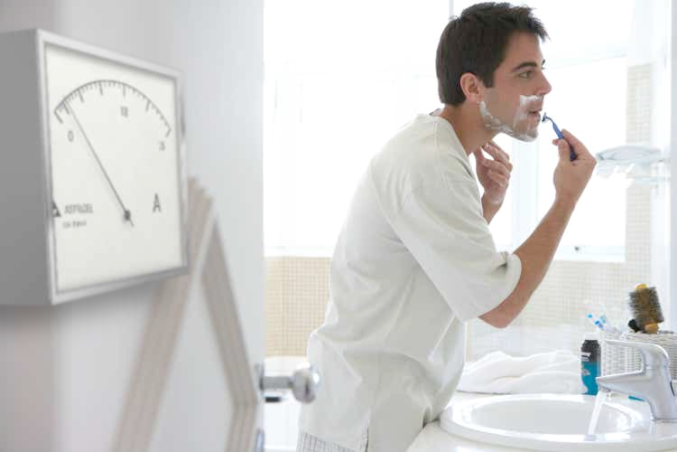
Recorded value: 2.5 A
